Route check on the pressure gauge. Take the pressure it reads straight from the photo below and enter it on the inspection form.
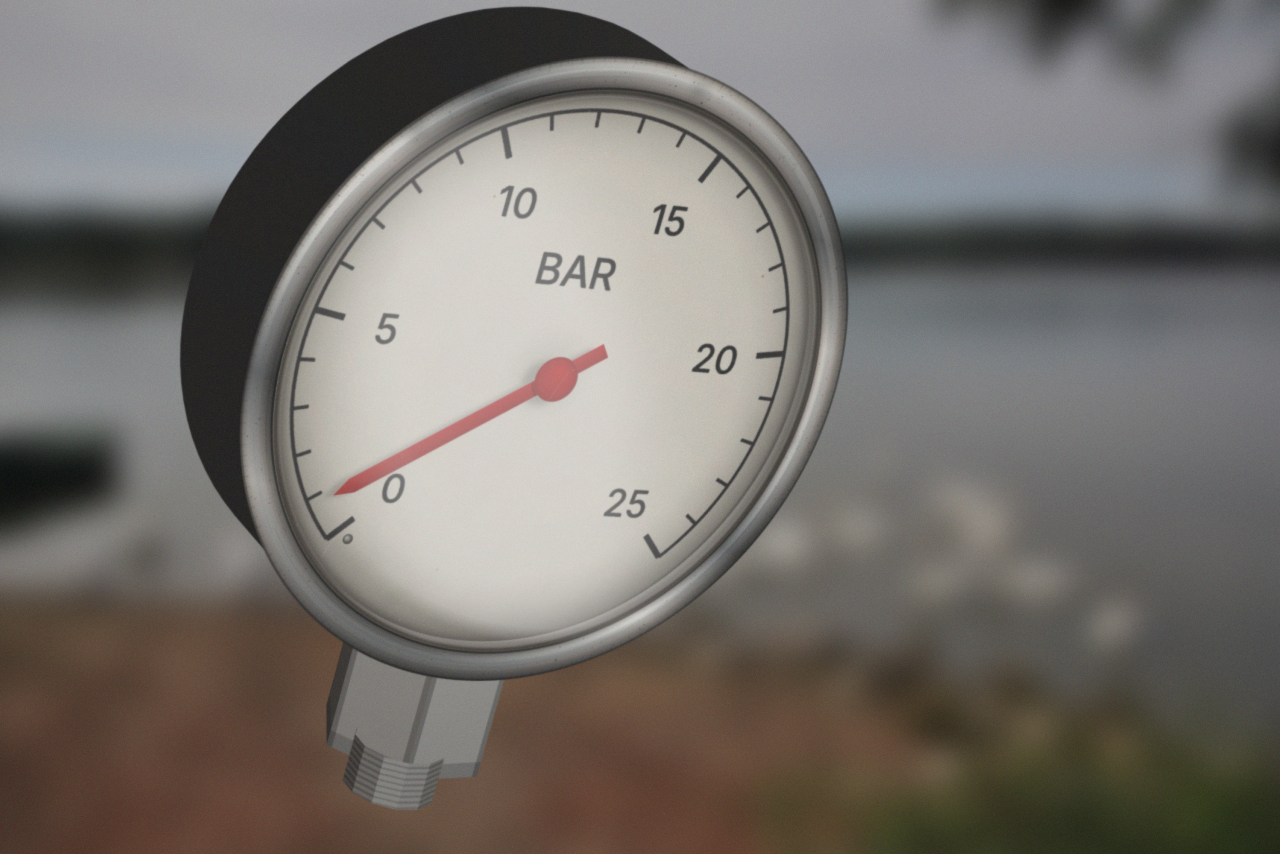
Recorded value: 1 bar
